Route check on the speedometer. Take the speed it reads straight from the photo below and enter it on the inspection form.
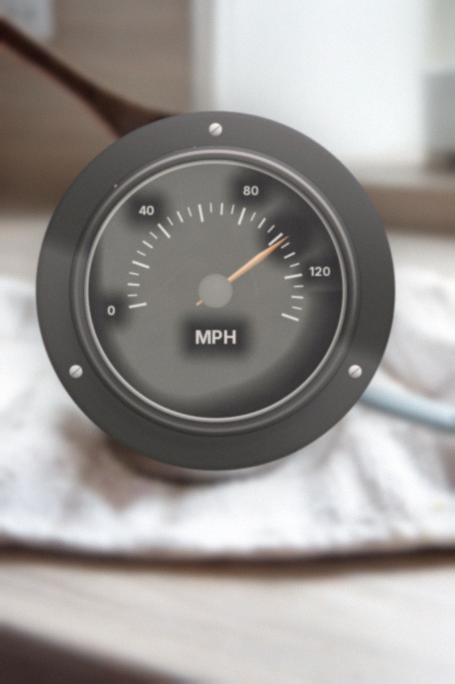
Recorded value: 102.5 mph
